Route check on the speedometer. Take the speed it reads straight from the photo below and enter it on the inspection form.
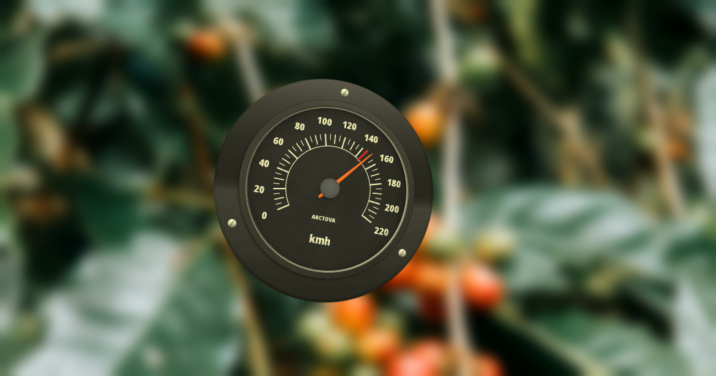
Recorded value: 150 km/h
